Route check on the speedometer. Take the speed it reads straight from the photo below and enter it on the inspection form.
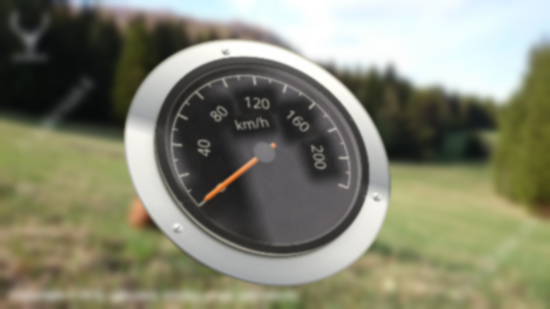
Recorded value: 0 km/h
